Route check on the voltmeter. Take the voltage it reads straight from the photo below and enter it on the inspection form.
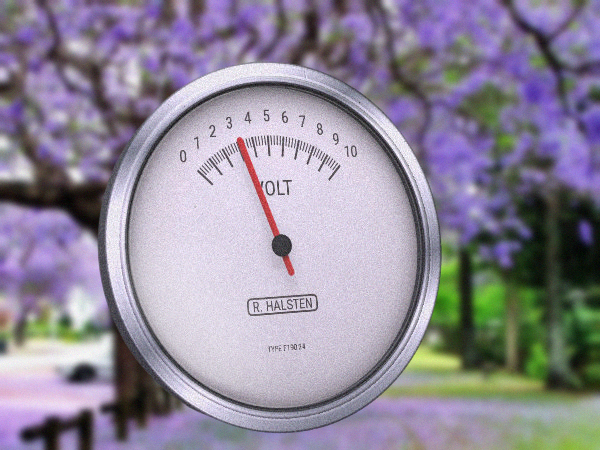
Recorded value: 3 V
